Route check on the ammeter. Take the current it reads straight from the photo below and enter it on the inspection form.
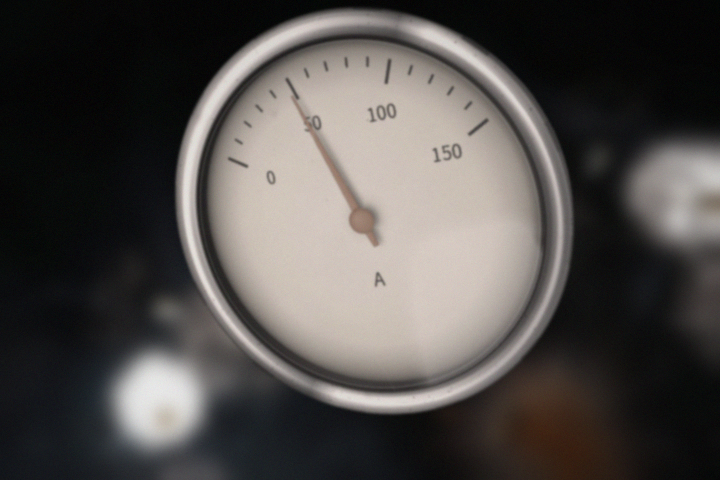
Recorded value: 50 A
